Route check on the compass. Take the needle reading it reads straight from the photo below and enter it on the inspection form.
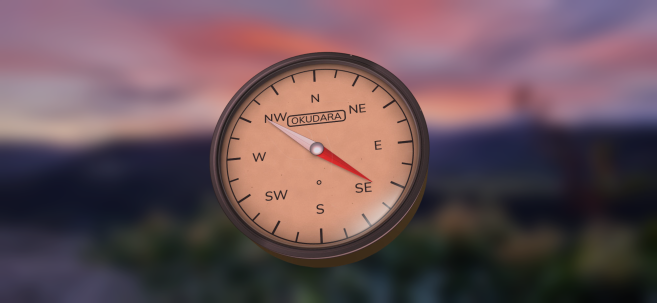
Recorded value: 127.5 °
